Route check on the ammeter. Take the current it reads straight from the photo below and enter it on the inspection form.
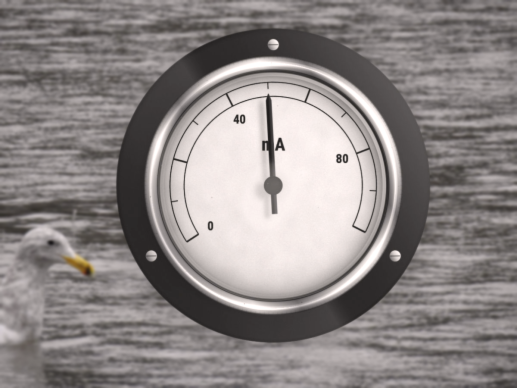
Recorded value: 50 mA
